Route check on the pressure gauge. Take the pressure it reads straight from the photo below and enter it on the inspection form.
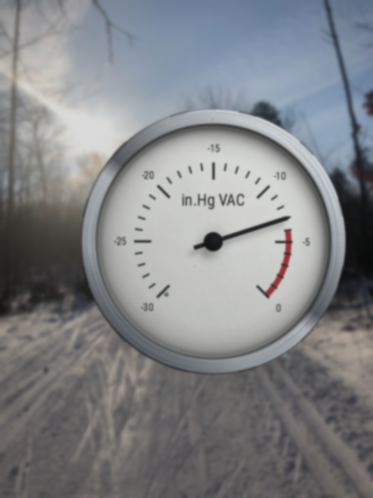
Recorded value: -7 inHg
